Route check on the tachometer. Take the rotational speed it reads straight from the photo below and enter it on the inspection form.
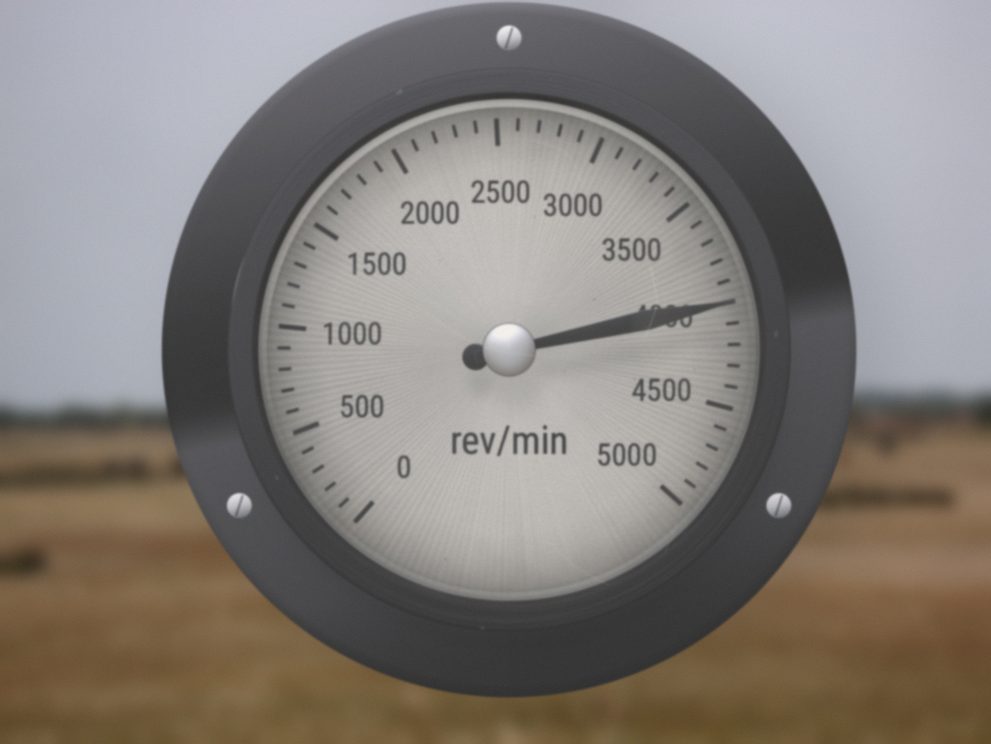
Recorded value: 4000 rpm
